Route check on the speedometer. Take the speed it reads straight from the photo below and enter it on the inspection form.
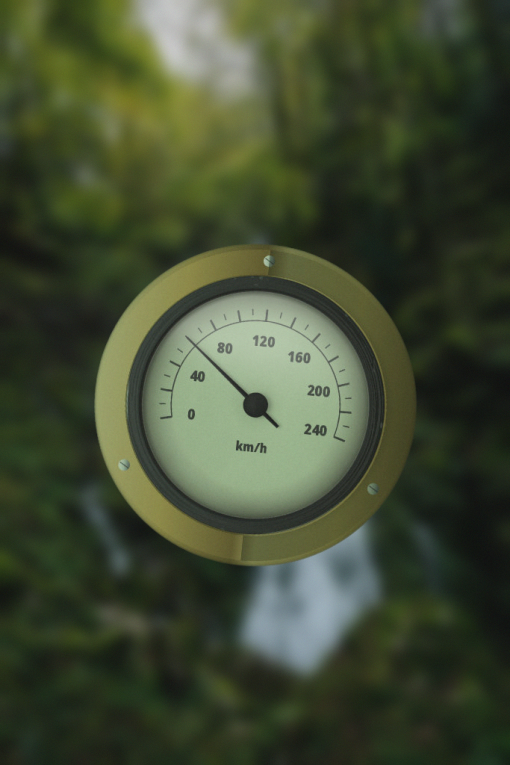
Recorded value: 60 km/h
